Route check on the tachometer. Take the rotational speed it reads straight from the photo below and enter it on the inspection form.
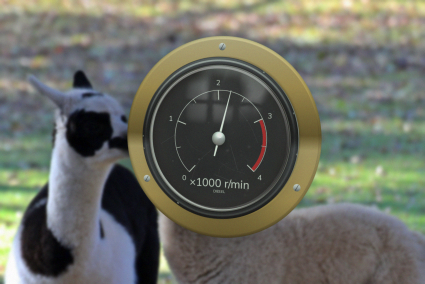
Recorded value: 2250 rpm
